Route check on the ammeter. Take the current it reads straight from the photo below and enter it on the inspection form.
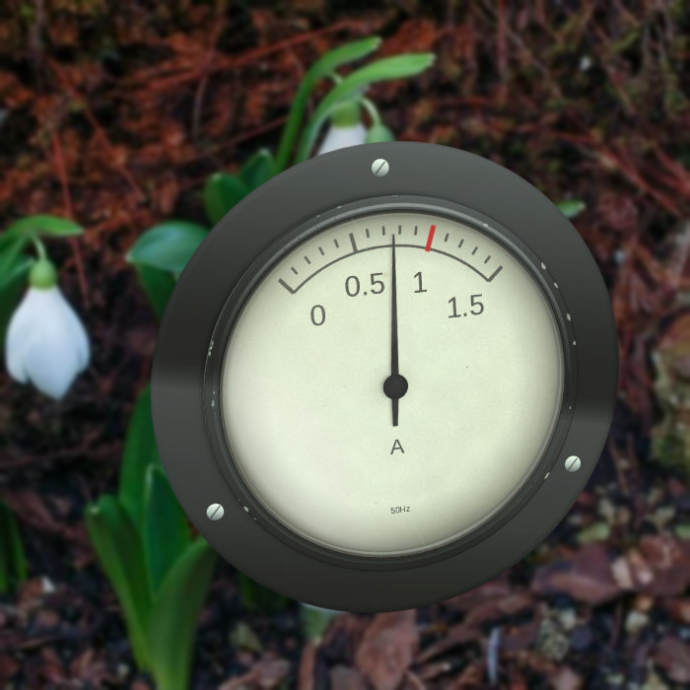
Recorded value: 0.75 A
